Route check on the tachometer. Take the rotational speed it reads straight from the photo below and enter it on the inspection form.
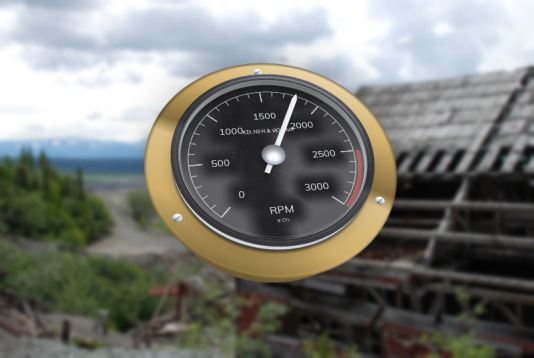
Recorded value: 1800 rpm
